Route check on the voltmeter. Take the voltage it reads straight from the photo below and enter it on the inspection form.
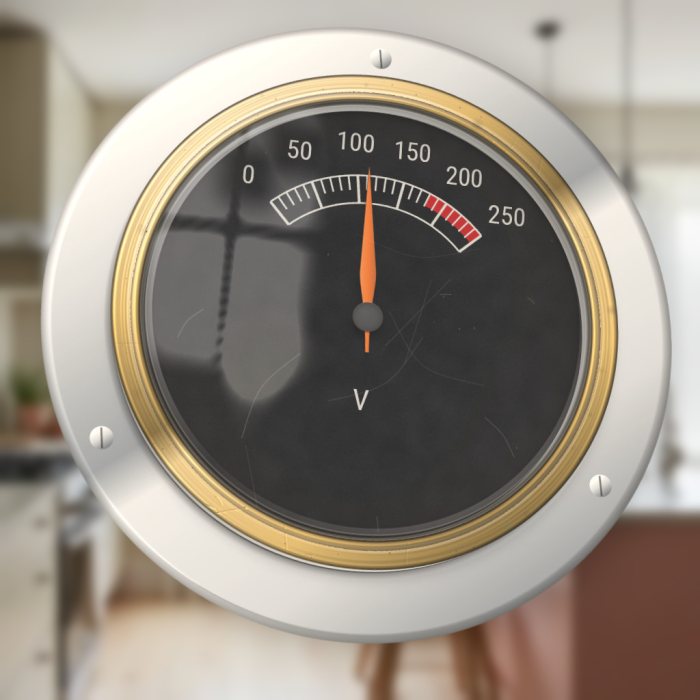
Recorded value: 110 V
